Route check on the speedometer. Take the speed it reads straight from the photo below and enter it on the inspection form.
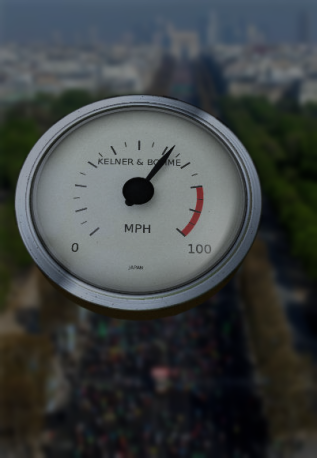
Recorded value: 62.5 mph
